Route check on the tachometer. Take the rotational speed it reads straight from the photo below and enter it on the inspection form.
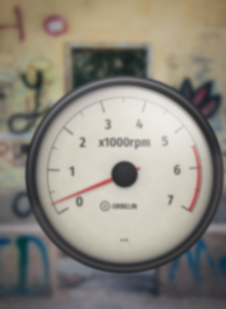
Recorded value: 250 rpm
